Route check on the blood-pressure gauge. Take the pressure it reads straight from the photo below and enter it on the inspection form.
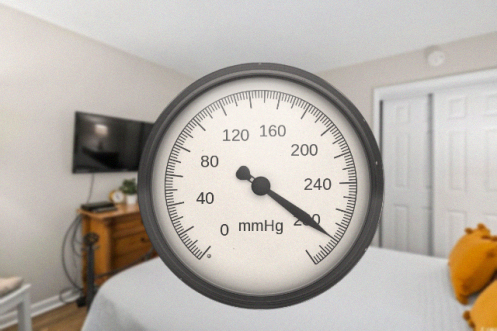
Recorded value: 280 mmHg
